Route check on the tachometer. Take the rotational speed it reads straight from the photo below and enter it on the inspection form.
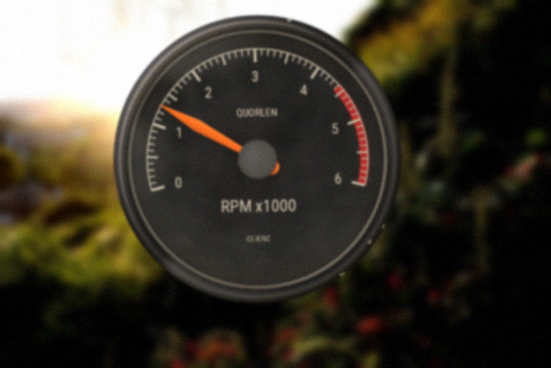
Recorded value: 1300 rpm
